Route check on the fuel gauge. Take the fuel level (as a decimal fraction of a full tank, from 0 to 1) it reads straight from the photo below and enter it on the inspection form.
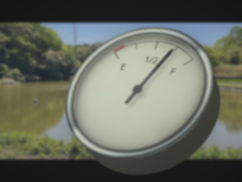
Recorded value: 0.75
